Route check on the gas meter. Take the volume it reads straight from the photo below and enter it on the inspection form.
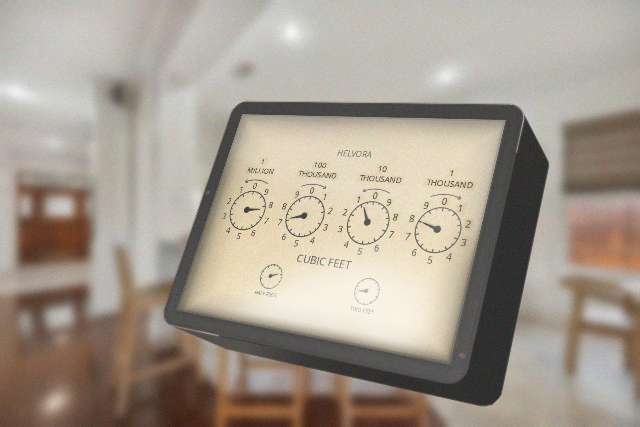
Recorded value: 770800 ft³
